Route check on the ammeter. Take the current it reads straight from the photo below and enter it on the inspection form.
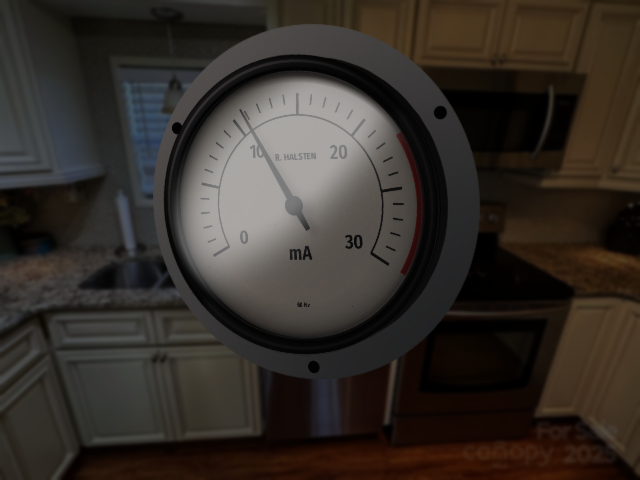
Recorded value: 11 mA
